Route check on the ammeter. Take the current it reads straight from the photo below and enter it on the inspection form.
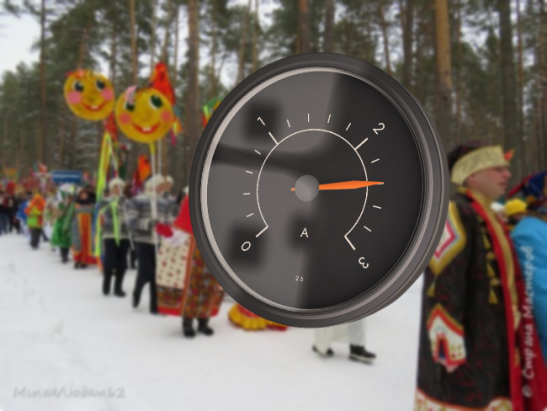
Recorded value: 2.4 A
